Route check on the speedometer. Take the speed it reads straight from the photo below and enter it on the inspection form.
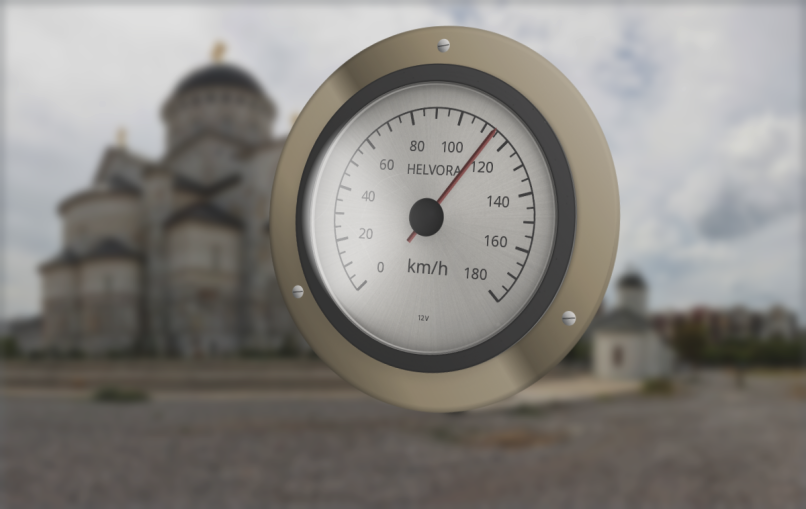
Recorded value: 115 km/h
